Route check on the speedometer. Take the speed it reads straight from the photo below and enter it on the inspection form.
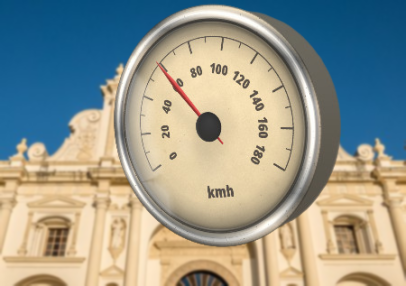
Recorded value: 60 km/h
